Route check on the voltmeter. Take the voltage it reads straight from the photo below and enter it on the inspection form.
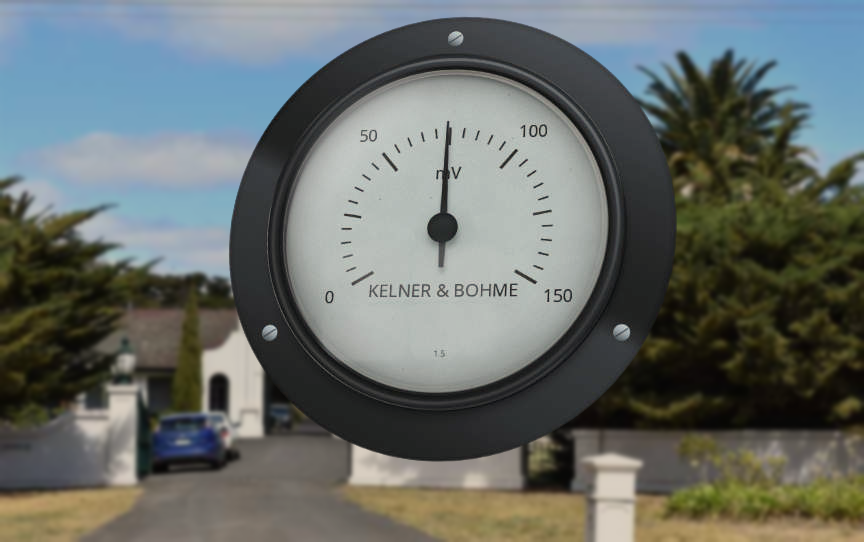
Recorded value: 75 mV
